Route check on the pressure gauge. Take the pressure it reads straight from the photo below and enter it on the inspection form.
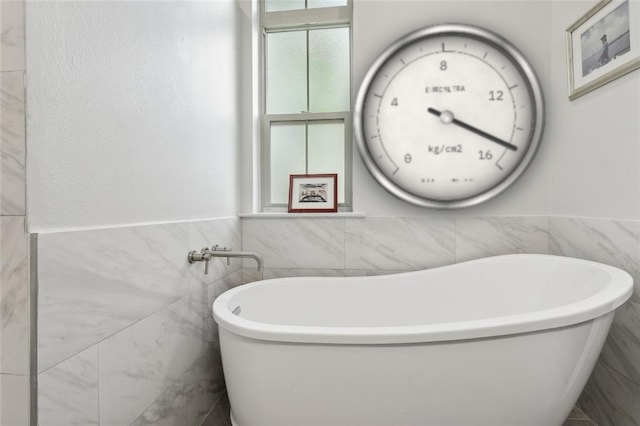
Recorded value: 15 kg/cm²
